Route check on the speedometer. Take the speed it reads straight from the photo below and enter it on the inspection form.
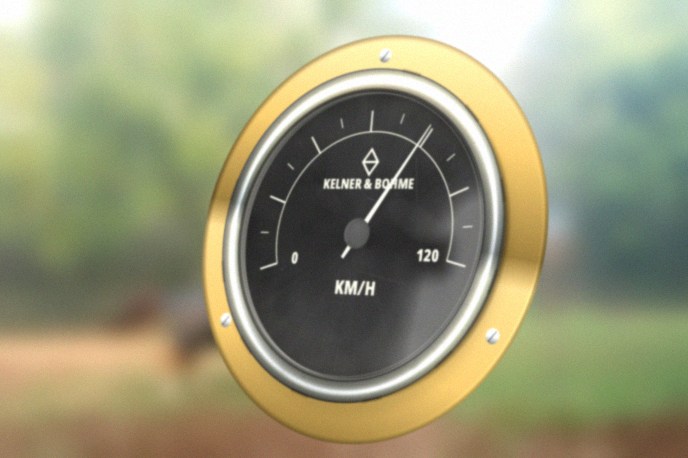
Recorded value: 80 km/h
